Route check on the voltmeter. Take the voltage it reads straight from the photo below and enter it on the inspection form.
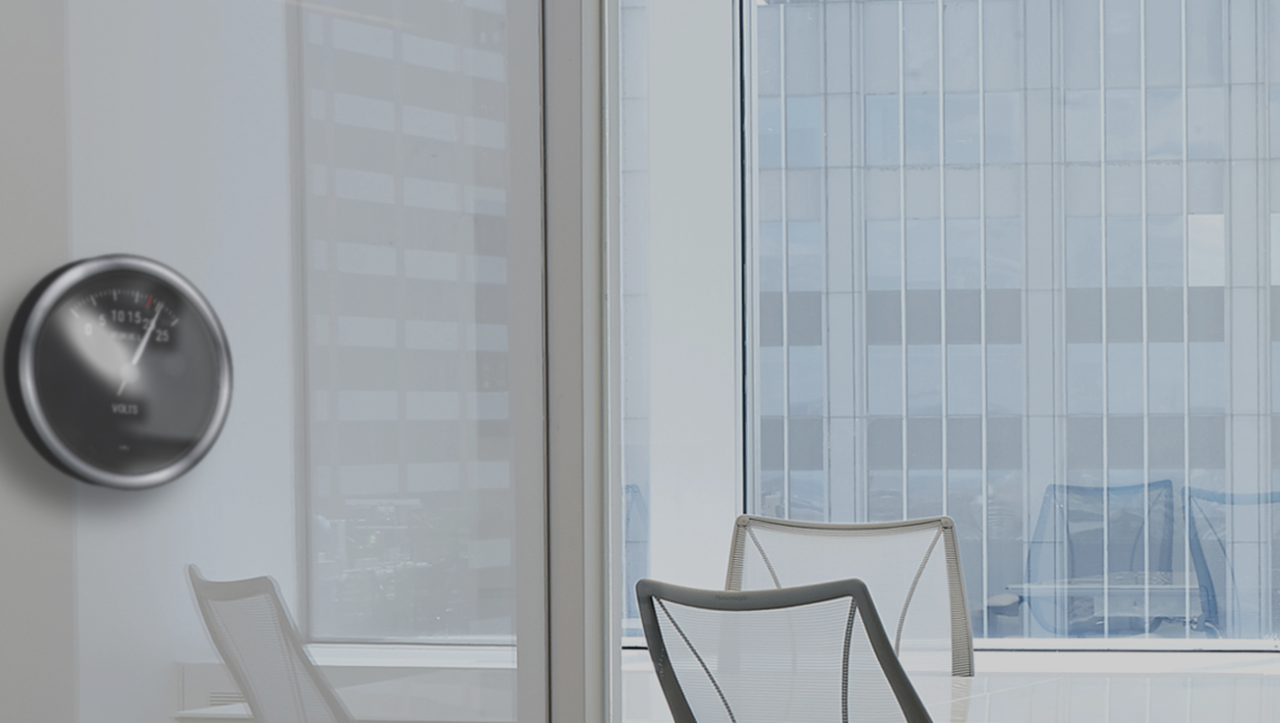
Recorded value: 20 V
